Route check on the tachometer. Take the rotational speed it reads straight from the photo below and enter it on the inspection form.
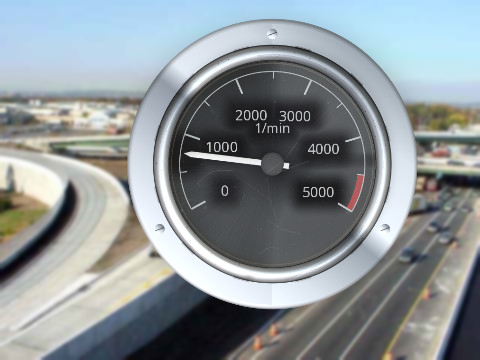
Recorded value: 750 rpm
